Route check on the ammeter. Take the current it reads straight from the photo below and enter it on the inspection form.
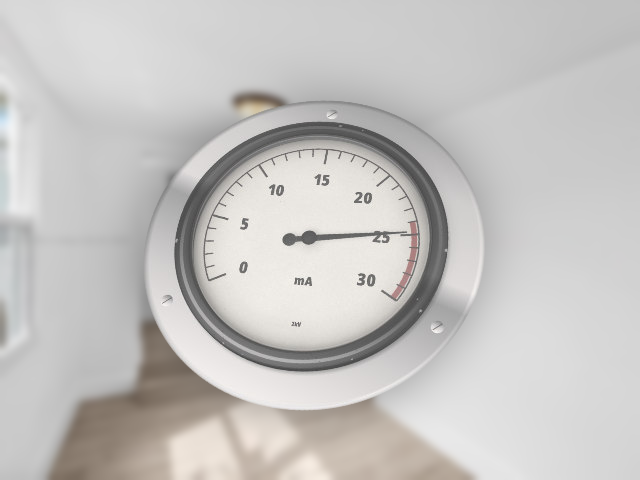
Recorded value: 25 mA
